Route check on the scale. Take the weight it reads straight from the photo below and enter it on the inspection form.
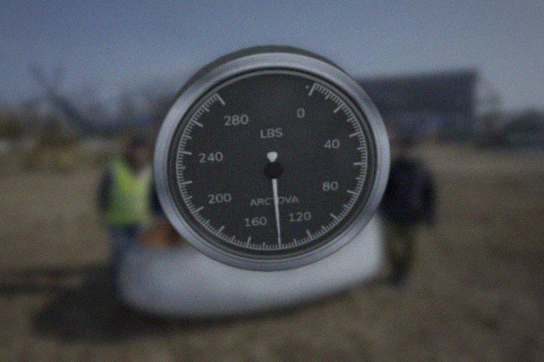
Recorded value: 140 lb
